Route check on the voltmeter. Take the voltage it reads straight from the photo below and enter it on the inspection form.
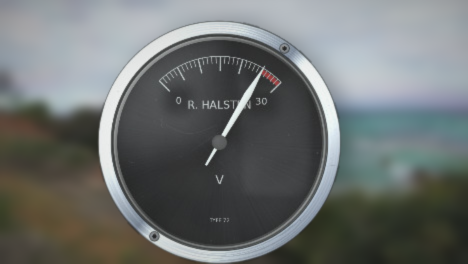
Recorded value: 25 V
